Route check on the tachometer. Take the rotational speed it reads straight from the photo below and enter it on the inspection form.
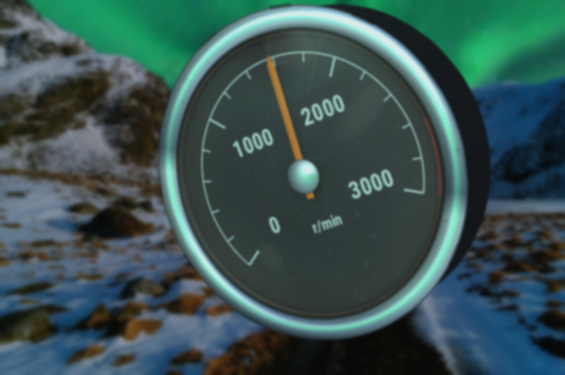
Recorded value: 1600 rpm
